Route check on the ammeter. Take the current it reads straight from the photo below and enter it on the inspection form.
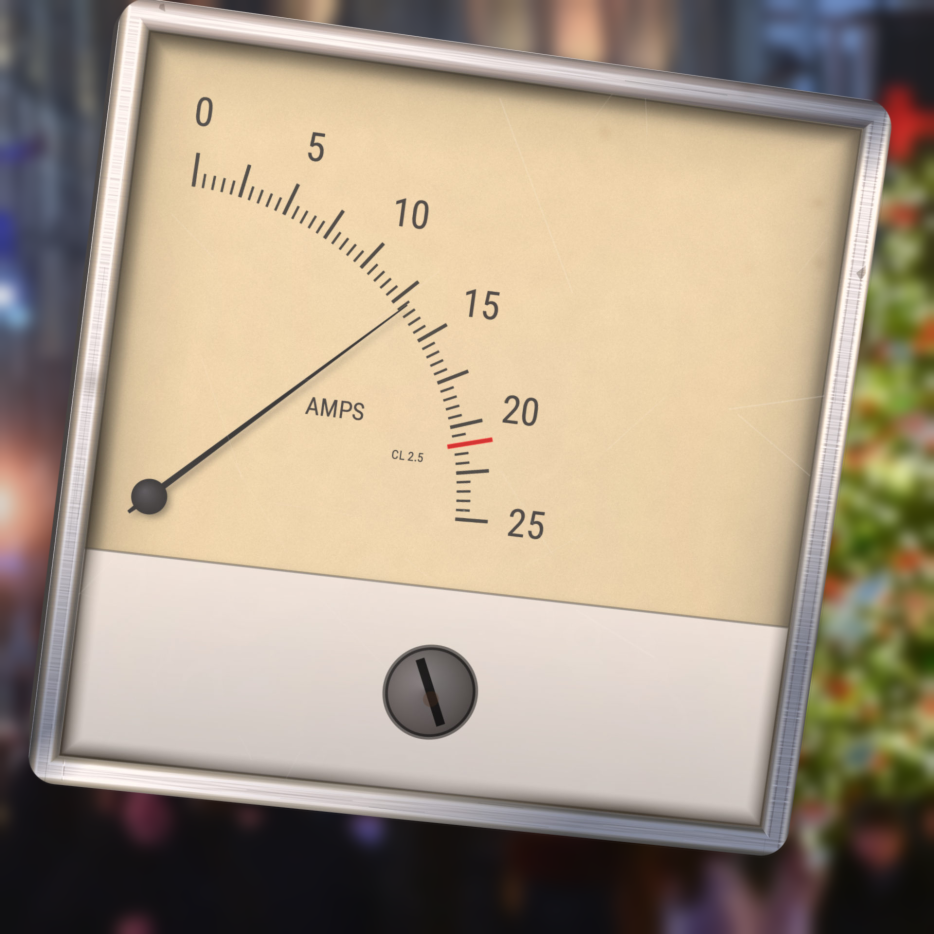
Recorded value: 13 A
